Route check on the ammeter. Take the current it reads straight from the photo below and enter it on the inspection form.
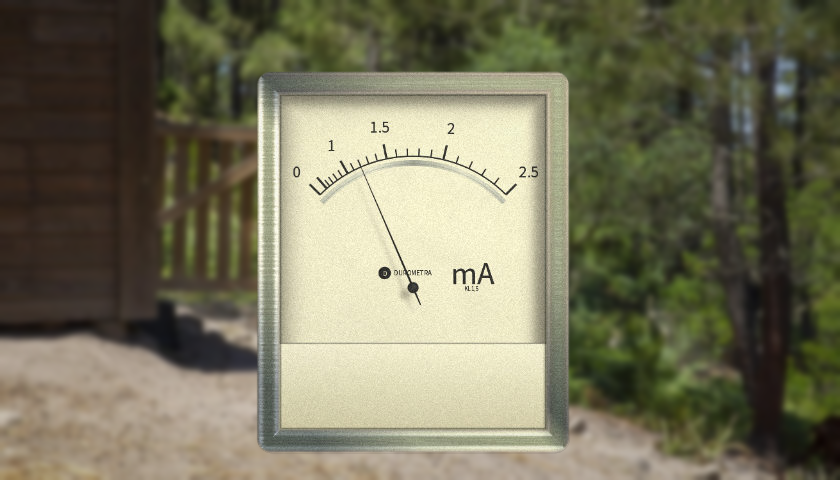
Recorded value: 1.2 mA
